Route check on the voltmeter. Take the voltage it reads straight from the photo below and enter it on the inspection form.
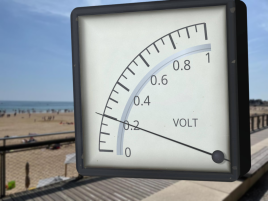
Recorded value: 0.2 V
